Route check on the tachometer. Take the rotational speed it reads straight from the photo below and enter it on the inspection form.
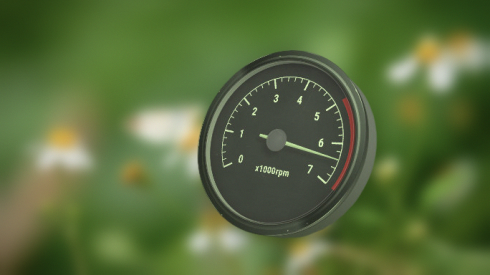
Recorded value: 6400 rpm
